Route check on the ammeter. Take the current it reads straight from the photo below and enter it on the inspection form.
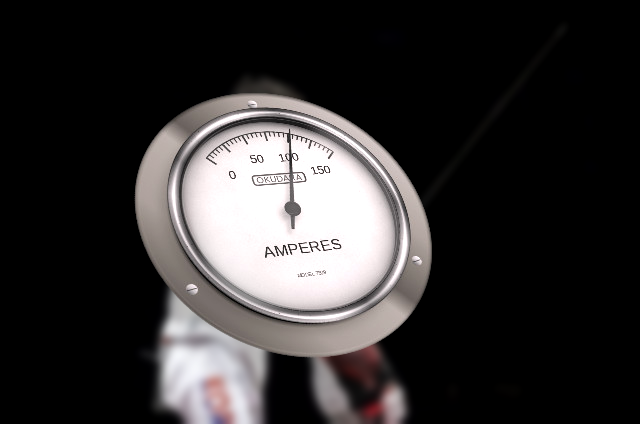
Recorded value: 100 A
